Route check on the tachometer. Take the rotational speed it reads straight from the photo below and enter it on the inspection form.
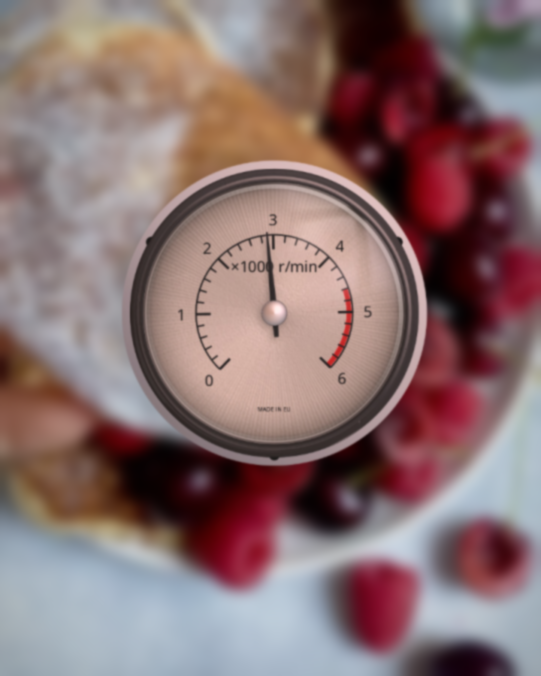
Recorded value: 2900 rpm
